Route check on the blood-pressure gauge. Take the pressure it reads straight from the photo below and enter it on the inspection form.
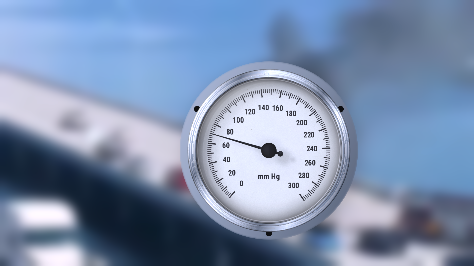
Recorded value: 70 mmHg
